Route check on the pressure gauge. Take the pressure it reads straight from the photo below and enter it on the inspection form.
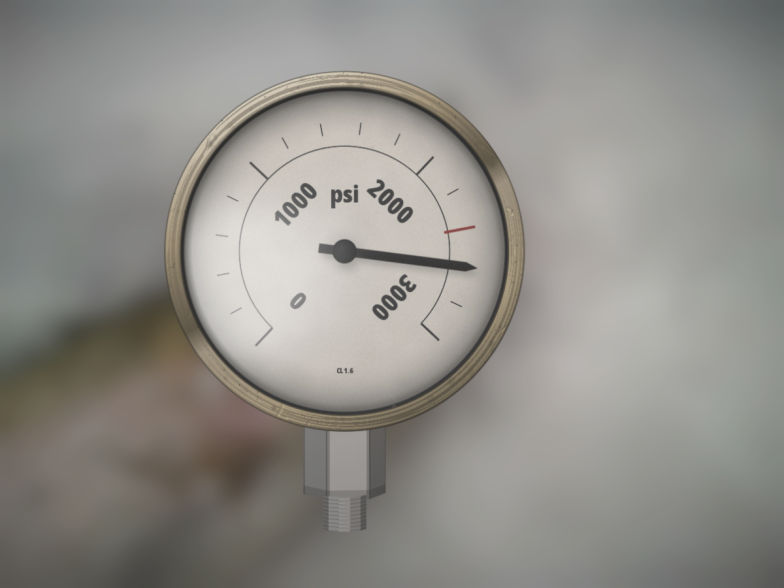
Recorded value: 2600 psi
